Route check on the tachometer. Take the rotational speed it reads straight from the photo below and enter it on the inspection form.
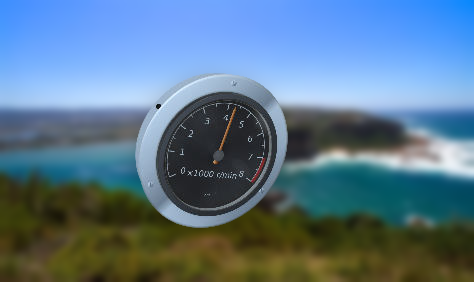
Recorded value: 4250 rpm
